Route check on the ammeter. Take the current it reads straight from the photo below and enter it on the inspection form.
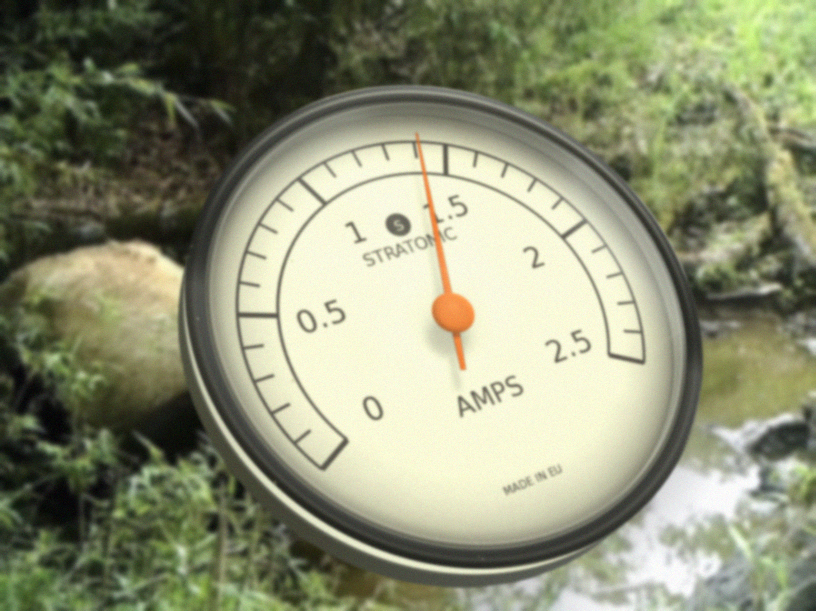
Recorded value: 1.4 A
